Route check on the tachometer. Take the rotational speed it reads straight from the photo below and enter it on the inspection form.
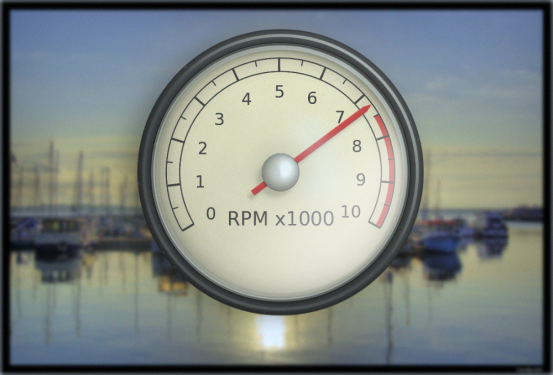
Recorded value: 7250 rpm
